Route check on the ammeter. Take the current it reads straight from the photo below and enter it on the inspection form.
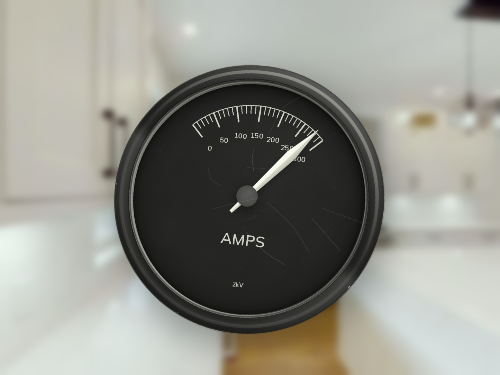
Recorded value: 280 A
